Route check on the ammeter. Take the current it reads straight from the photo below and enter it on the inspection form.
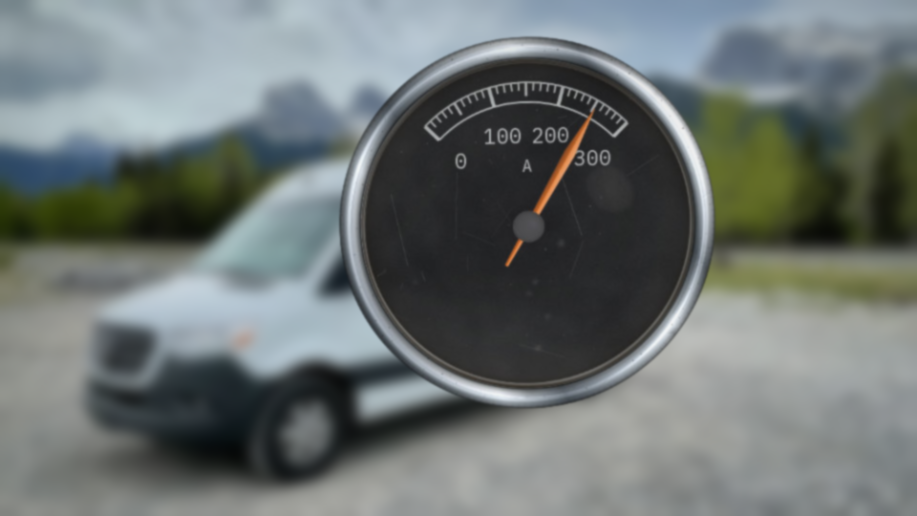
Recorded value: 250 A
